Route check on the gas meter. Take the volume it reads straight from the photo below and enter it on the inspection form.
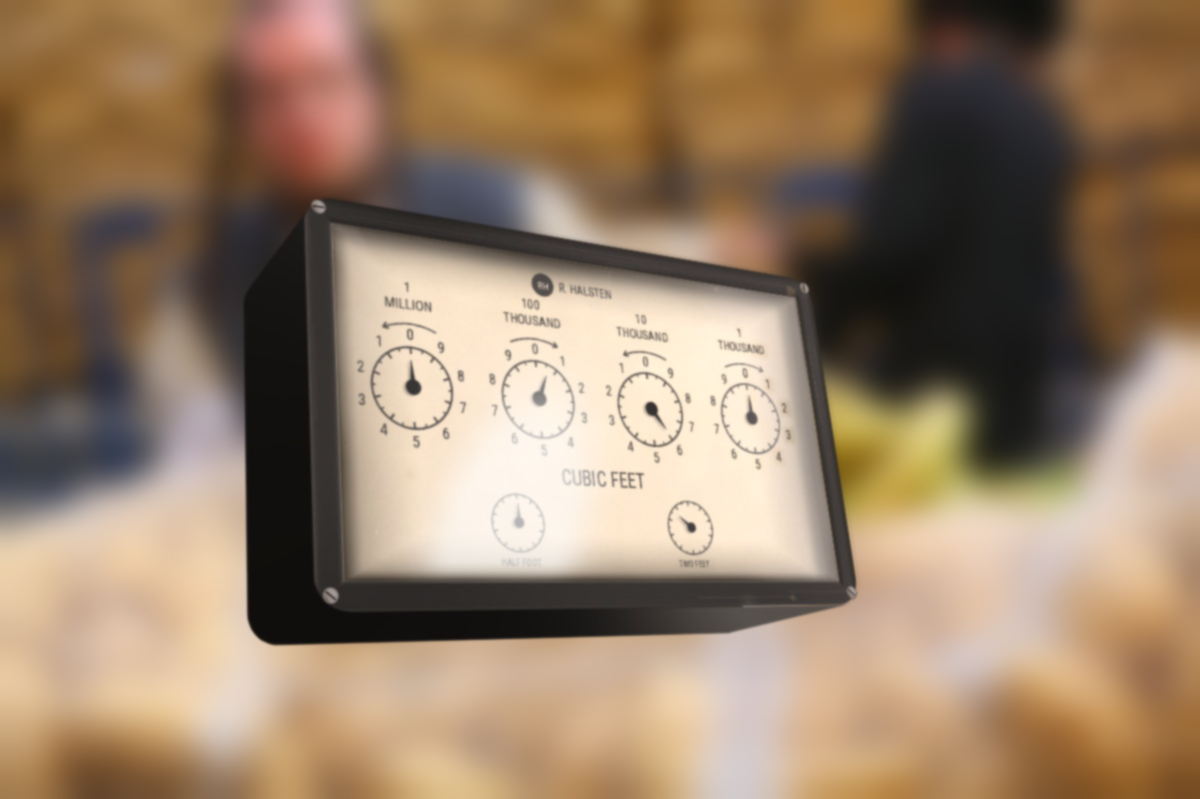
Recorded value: 6000 ft³
